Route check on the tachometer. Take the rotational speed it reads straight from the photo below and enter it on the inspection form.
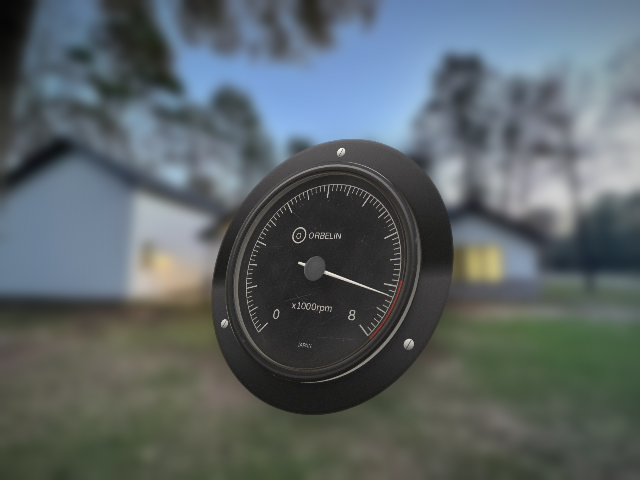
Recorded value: 7200 rpm
